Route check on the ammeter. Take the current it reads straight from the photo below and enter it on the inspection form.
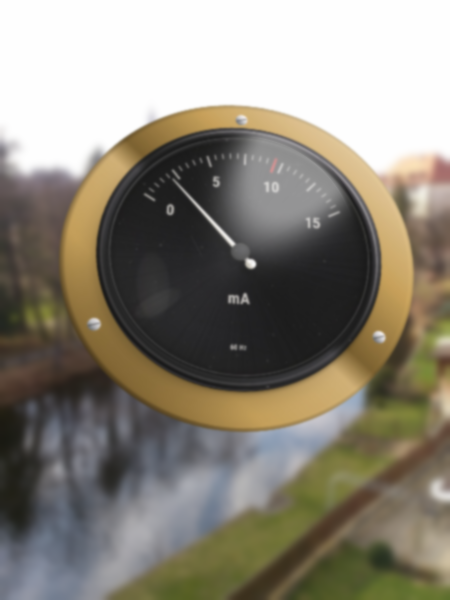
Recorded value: 2 mA
